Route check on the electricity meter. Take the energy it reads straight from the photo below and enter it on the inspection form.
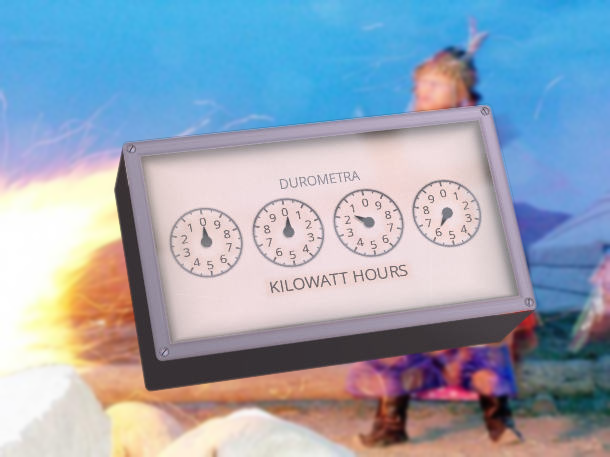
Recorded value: 16 kWh
